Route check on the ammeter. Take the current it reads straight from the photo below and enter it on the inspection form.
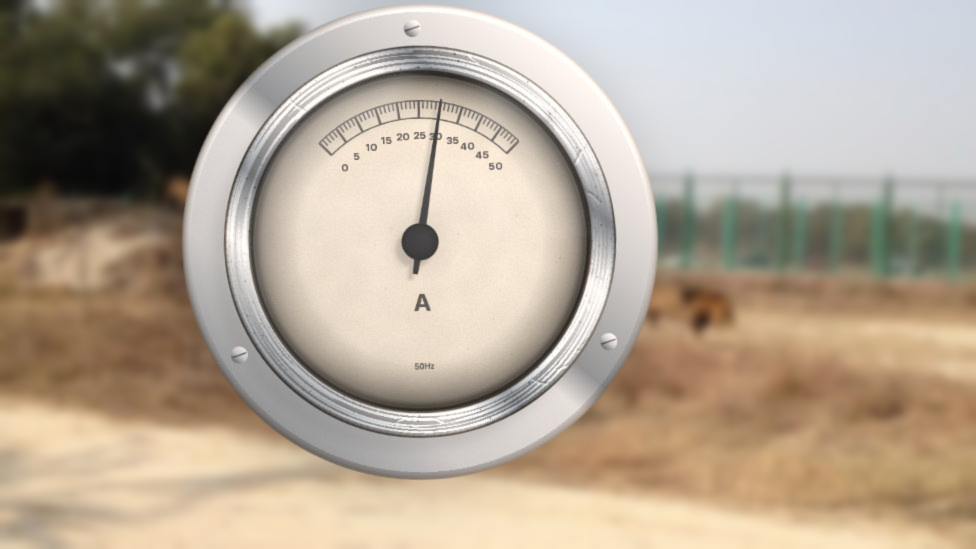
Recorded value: 30 A
